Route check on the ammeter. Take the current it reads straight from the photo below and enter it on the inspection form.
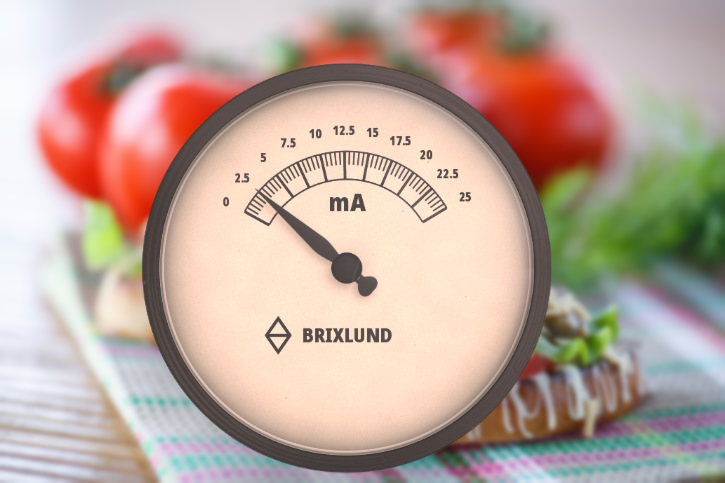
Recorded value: 2.5 mA
